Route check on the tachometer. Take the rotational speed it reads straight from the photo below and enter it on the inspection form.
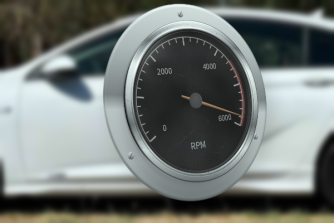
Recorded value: 5800 rpm
